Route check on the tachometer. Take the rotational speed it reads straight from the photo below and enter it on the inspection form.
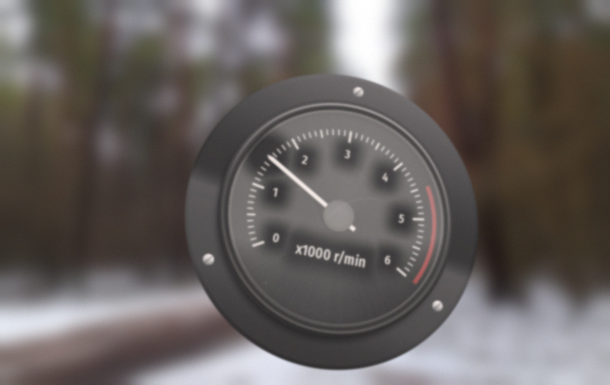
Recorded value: 1500 rpm
